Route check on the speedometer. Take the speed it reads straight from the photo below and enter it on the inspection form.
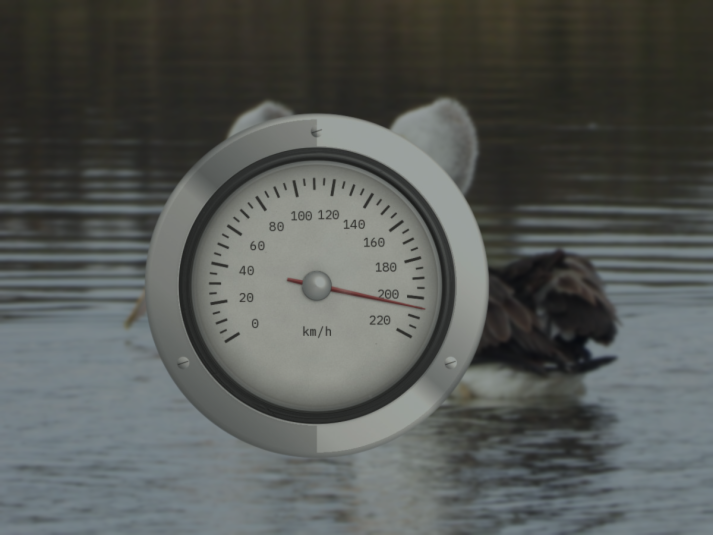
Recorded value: 205 km/h
